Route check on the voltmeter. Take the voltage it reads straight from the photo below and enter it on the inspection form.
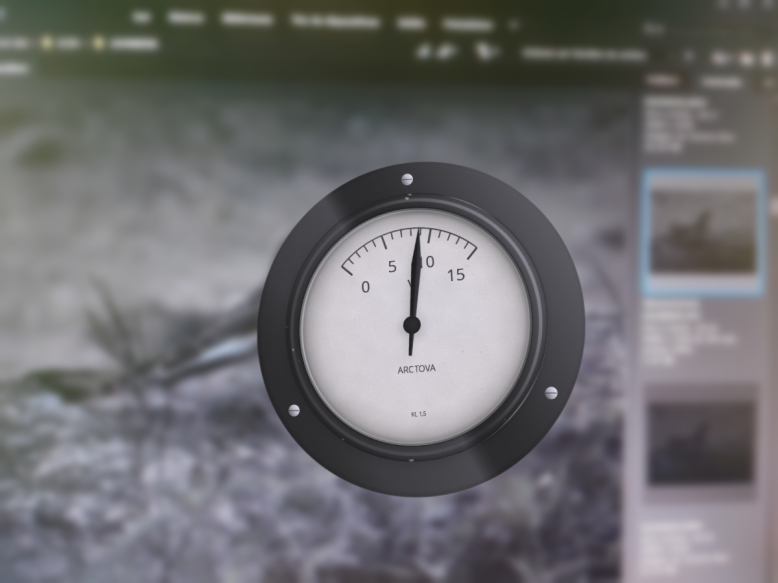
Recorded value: 9 V
